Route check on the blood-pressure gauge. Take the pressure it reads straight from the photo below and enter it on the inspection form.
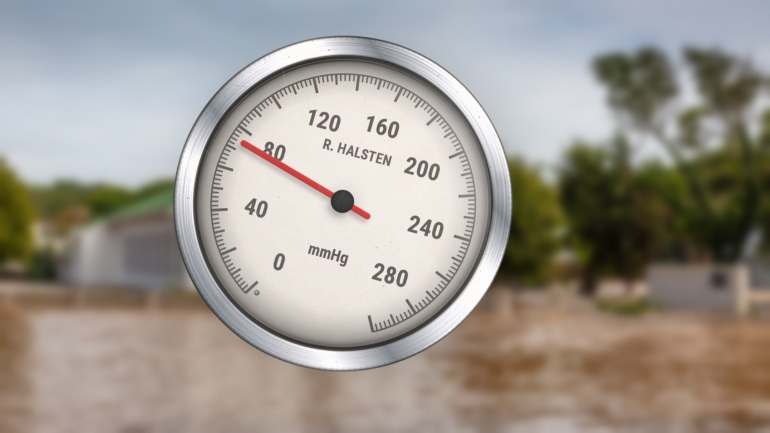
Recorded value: 74 mmHg
